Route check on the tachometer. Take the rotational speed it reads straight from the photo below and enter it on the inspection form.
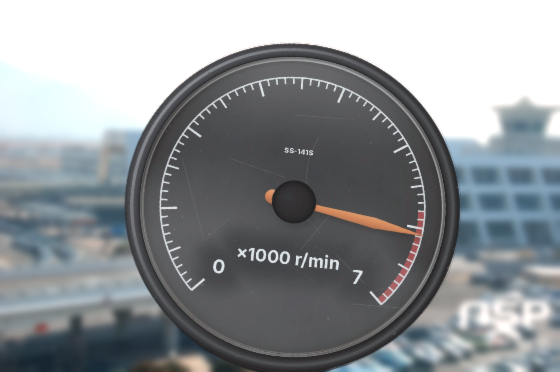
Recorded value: 6100 rpm
